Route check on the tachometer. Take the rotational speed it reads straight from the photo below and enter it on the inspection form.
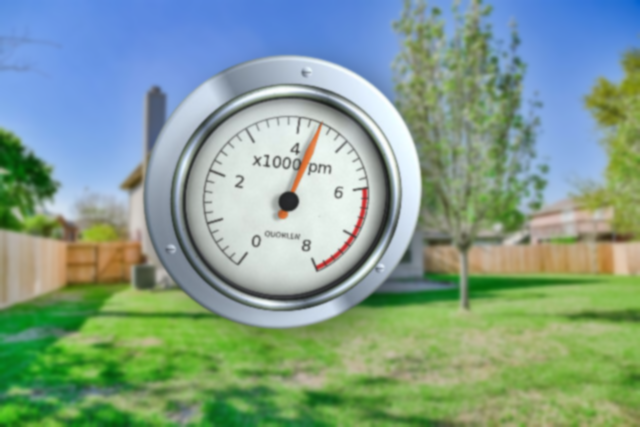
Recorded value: 4400 rpm
